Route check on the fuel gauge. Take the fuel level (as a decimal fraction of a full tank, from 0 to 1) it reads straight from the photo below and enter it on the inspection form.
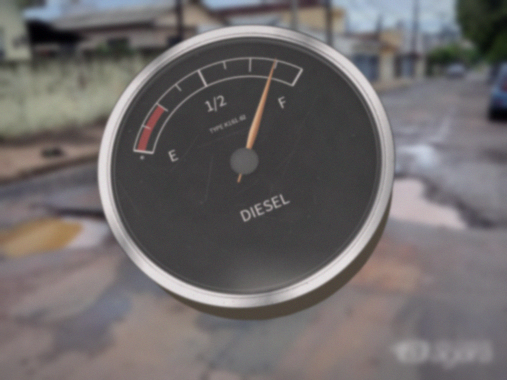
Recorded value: 0.875
